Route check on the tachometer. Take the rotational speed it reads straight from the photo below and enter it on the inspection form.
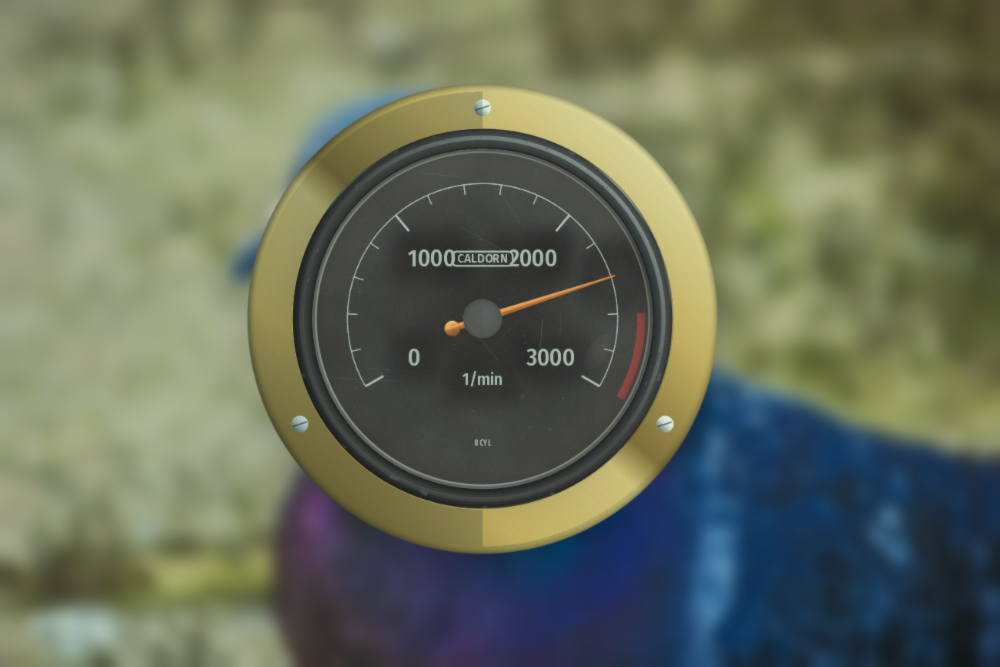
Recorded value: 2400 rpm
